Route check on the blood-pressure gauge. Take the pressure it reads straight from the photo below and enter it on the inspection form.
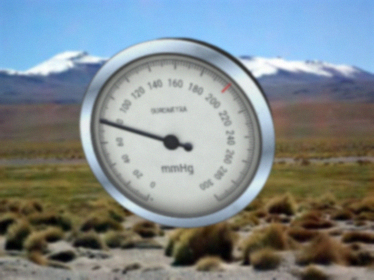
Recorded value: 80 mmHg
